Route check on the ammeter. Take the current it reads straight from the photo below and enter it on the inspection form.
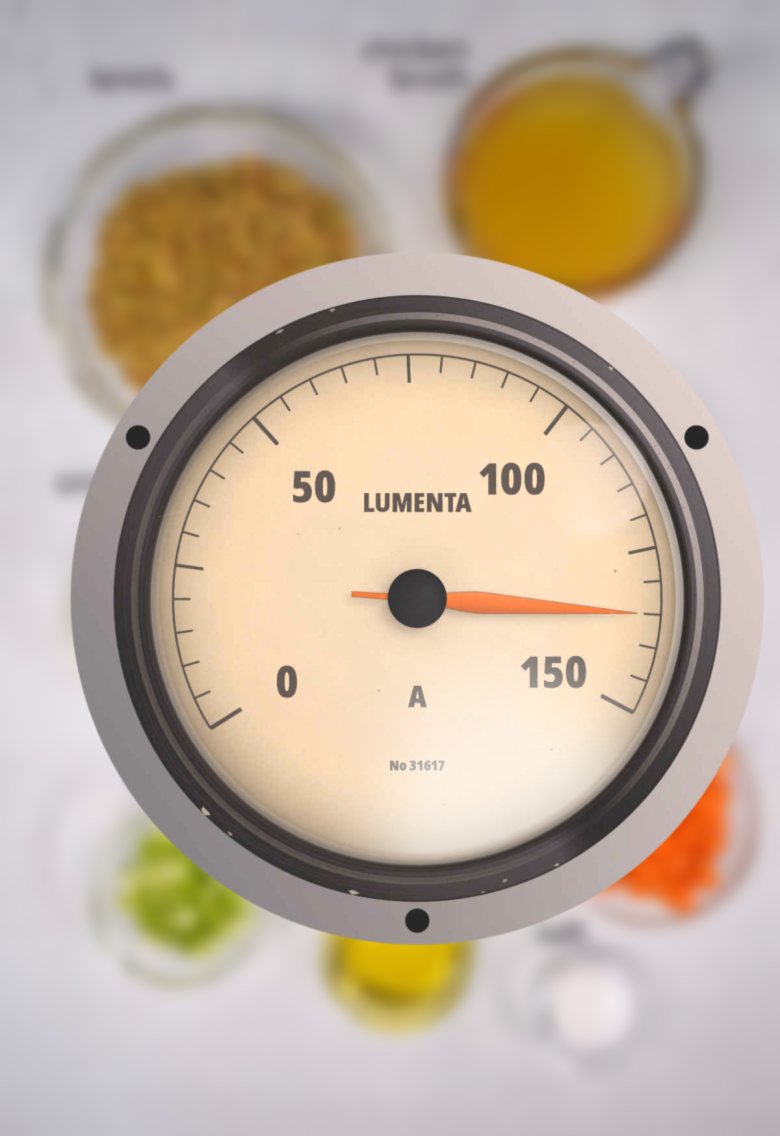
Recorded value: 135 A
